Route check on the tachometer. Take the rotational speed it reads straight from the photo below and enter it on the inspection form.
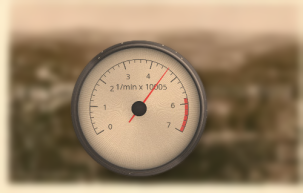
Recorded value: 4600 rpm
